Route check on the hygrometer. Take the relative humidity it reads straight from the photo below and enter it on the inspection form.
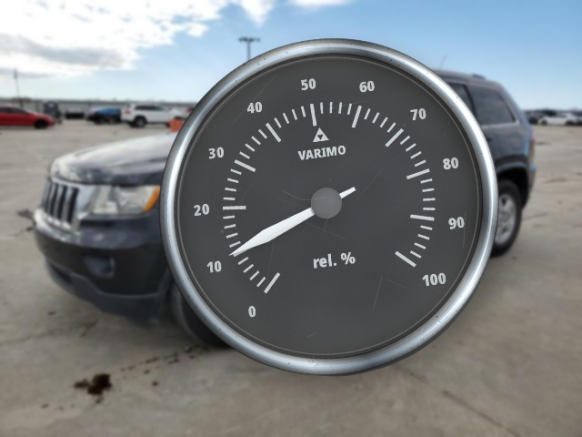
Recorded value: 10 %
